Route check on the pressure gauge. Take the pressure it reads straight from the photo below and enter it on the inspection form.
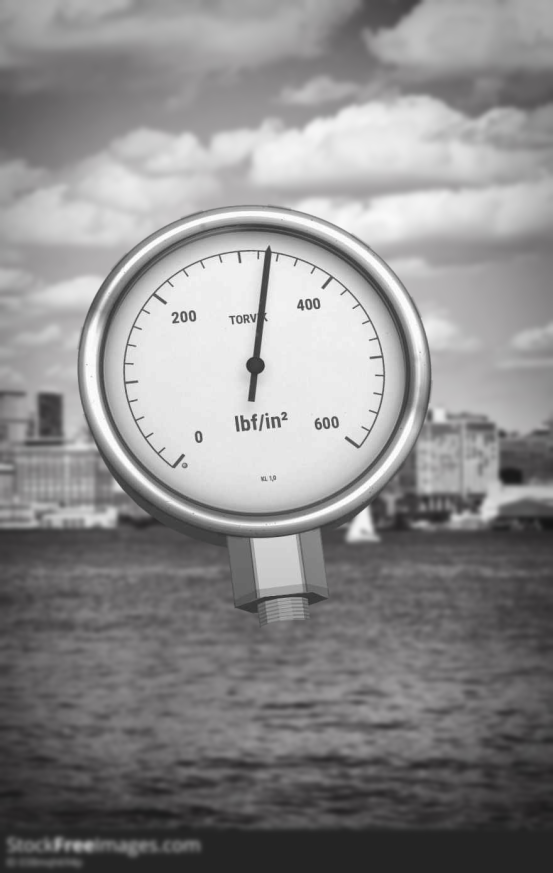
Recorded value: 330 psi
